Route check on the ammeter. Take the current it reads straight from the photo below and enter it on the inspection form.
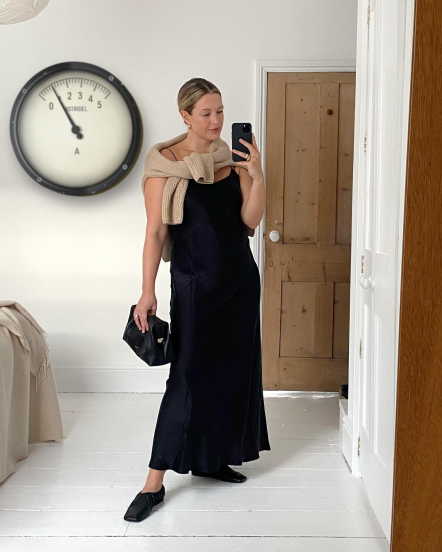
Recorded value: 1 A
